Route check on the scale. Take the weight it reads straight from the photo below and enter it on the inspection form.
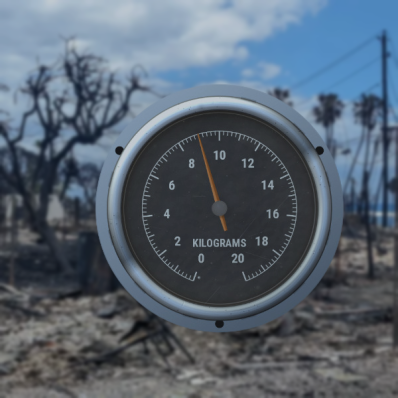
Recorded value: 9 kg
